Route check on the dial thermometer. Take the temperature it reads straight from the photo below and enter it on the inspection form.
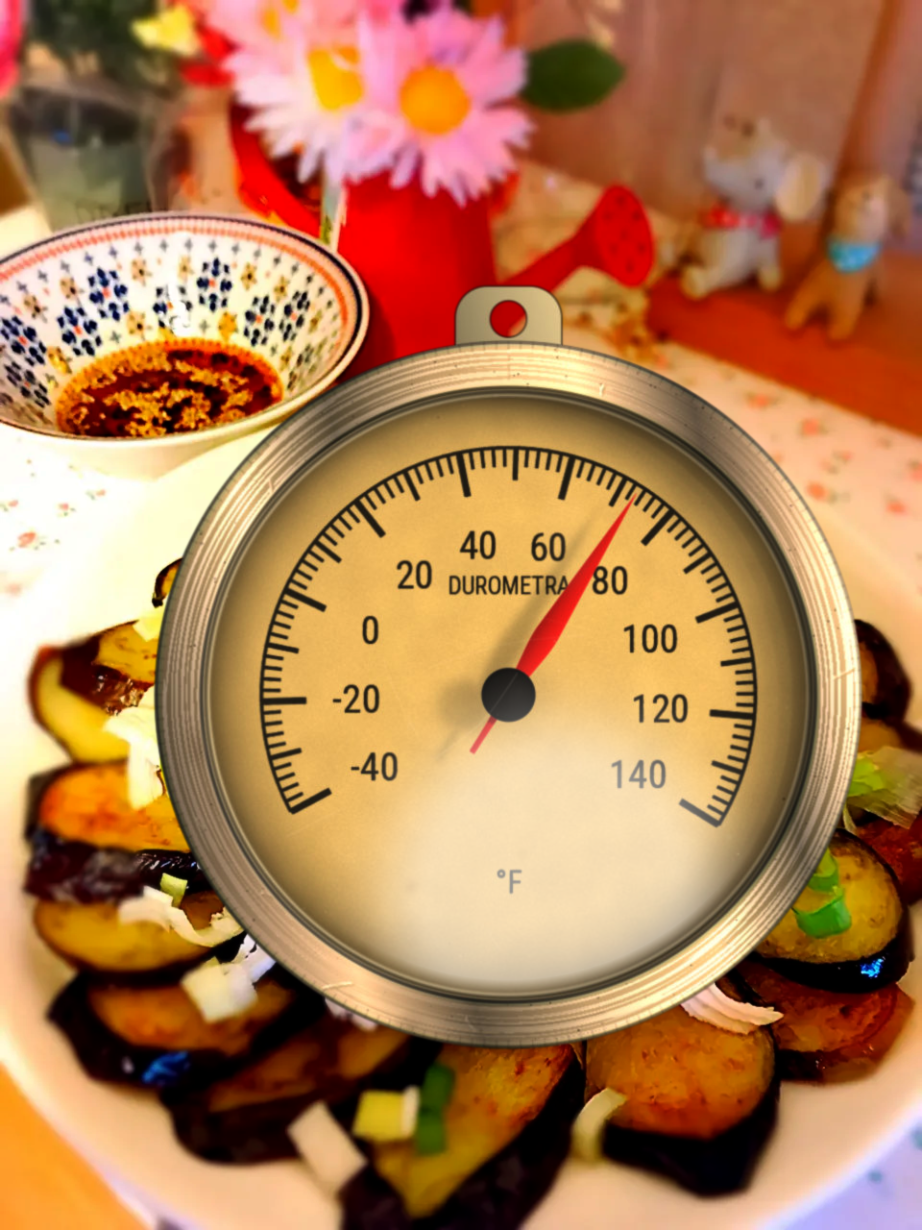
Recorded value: 73 °F
